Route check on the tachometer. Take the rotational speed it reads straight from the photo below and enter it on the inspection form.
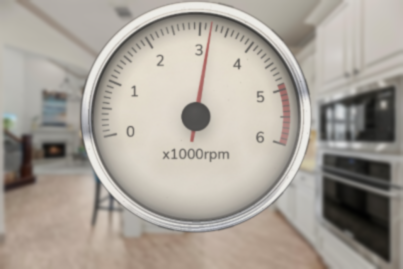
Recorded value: 3200 rpm
